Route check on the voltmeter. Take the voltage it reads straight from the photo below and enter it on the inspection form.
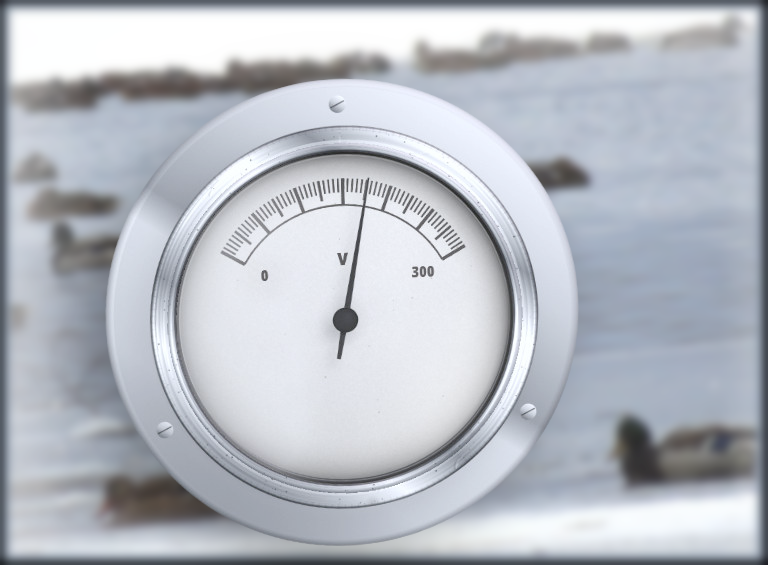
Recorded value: 175 V
